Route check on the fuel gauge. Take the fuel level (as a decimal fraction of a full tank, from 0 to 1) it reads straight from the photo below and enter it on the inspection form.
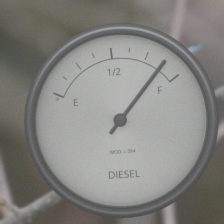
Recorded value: 0.875
